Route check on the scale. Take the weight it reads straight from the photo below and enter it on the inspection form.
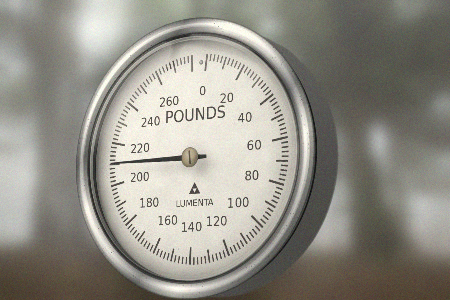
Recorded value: 210 lb
